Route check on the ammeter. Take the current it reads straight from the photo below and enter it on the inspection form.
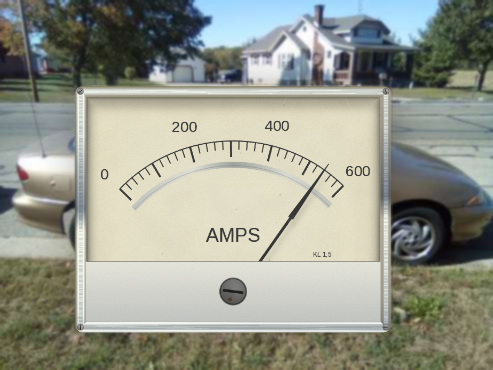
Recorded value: 540 A
